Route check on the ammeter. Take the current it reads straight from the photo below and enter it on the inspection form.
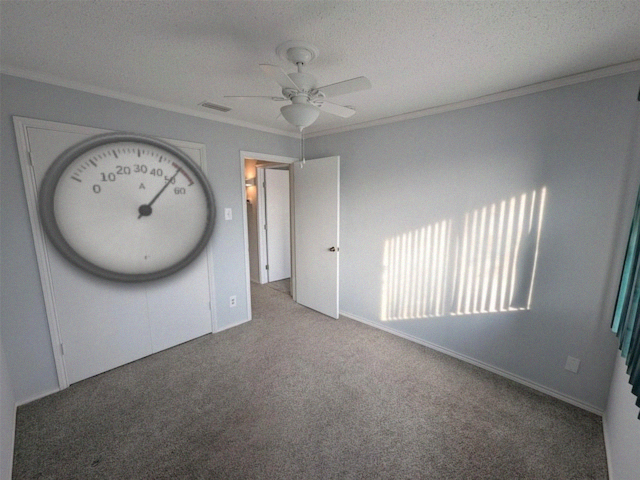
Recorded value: 50 A
